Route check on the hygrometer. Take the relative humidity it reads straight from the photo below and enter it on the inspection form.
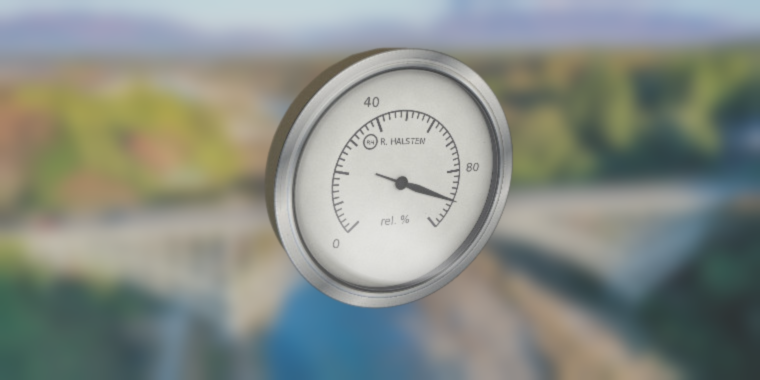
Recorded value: 90 %
